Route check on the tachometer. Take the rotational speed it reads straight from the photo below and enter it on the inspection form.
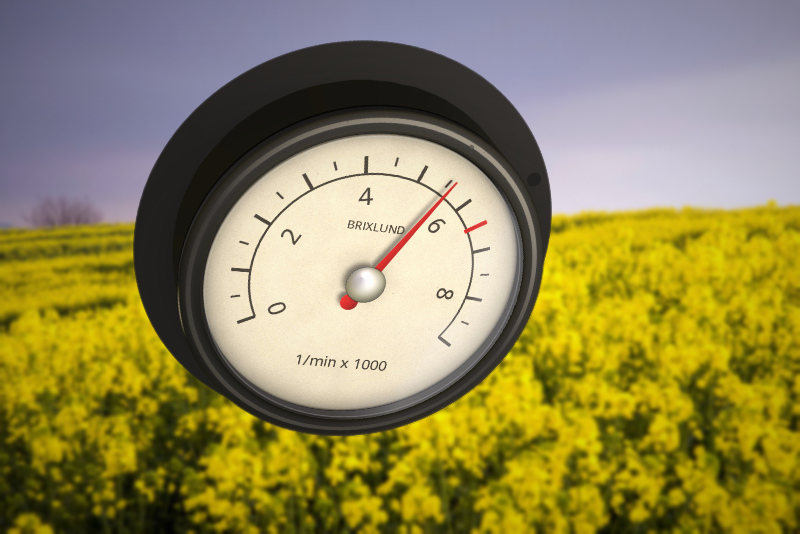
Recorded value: 5500 rpm
